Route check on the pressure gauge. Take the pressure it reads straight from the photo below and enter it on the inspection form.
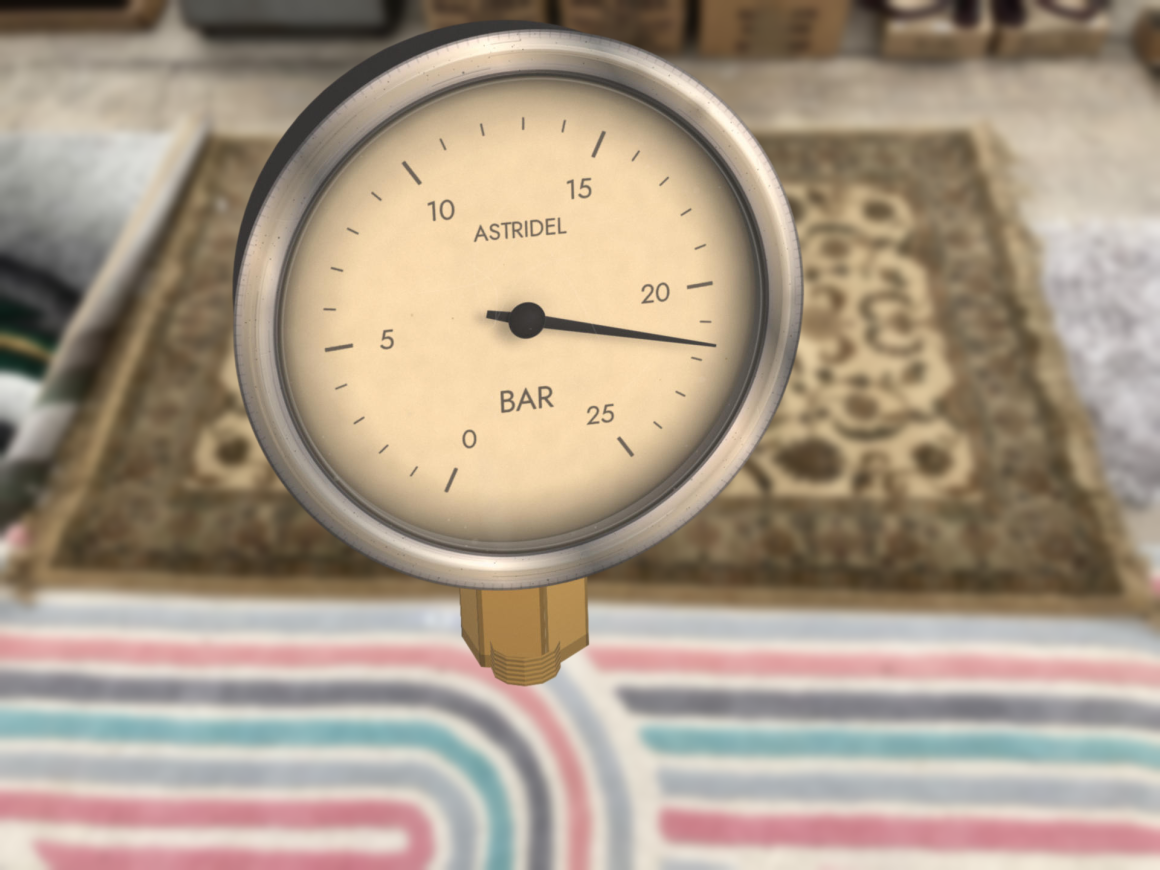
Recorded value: 21.5 bar
